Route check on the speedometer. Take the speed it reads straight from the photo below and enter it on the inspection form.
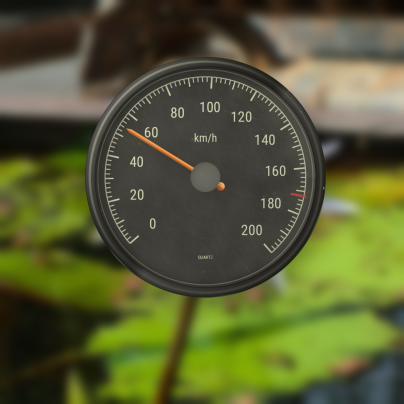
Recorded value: 54 km/h
